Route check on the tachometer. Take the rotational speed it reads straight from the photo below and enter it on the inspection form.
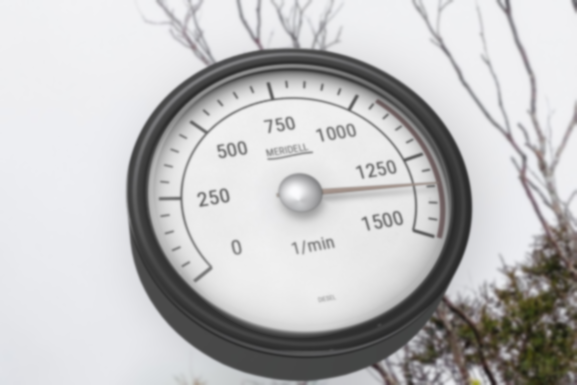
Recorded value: 1350 rpm
